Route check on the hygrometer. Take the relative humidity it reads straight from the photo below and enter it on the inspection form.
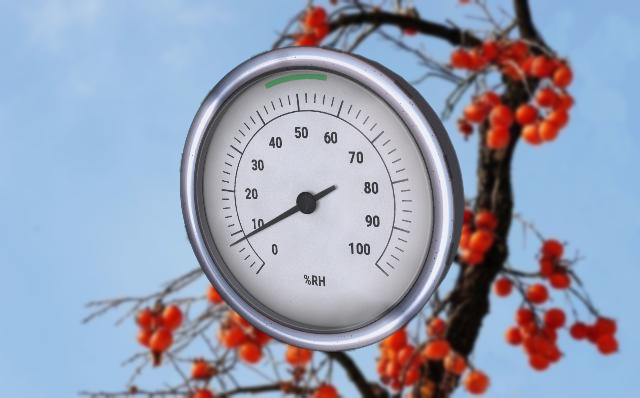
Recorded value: 8 %
